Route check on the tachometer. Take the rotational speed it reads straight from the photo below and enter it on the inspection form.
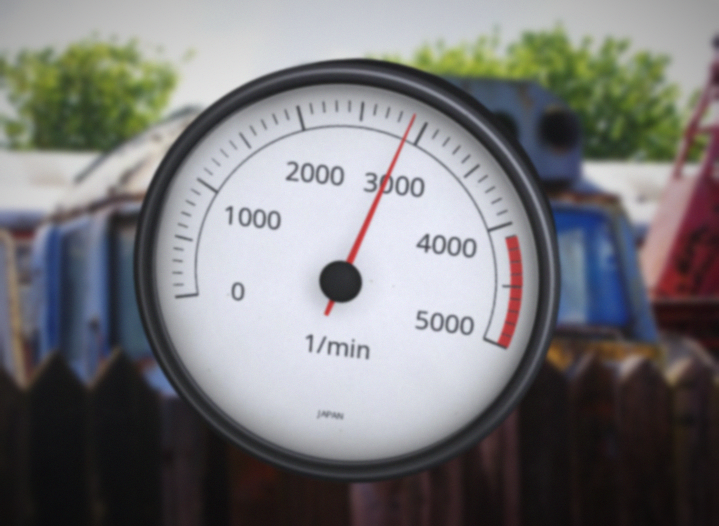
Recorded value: 2900 rpm
